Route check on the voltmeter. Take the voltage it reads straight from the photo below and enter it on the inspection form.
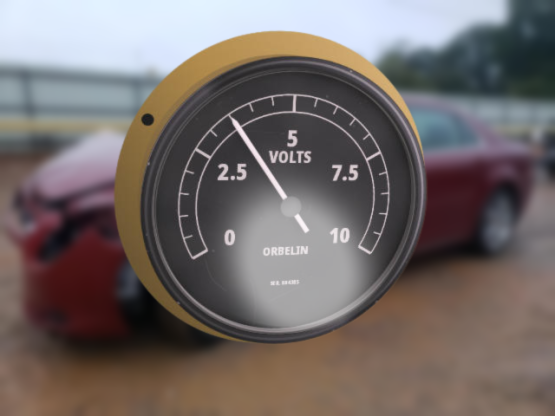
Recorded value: 3.5 V
